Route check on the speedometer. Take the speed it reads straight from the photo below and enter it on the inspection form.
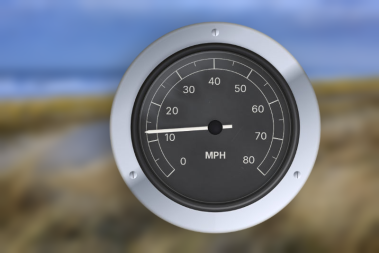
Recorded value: 12.5 mph
